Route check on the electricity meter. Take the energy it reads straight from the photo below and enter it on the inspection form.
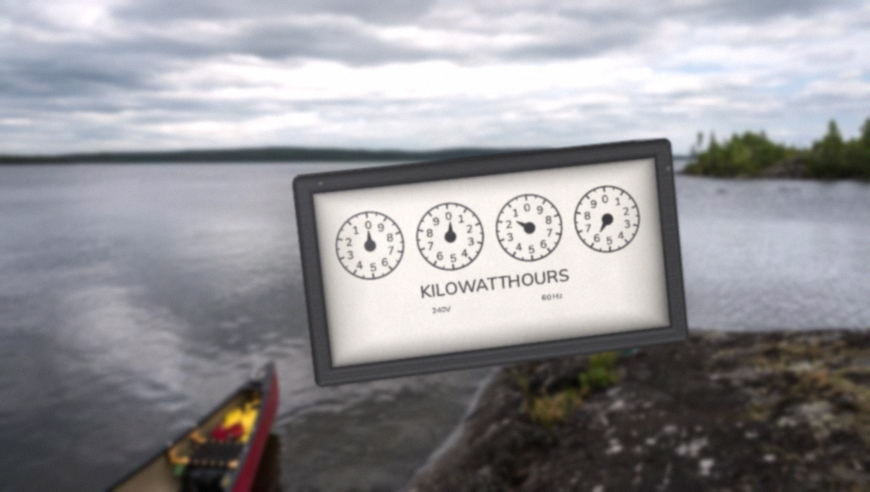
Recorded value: 16 kWh
